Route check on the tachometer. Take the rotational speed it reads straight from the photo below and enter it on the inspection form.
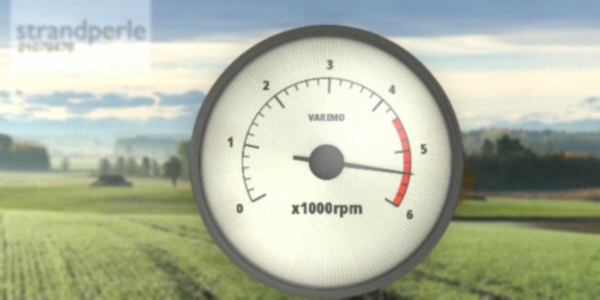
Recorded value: 5400 rpm
